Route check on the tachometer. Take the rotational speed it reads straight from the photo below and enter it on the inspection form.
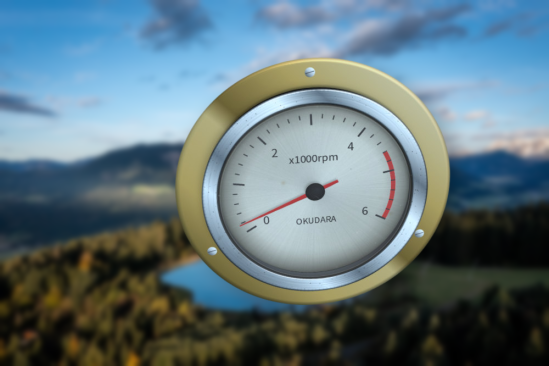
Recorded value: 200 rpm
